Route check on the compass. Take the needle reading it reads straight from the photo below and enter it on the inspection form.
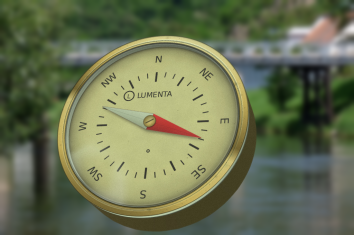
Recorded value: 110 °
